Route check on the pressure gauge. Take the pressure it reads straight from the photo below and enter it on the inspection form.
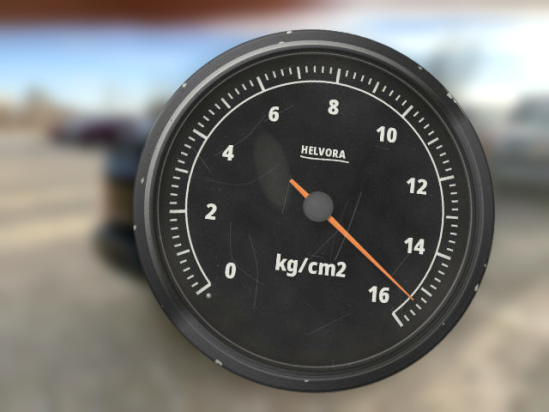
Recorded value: 15.4 kg/cm²
